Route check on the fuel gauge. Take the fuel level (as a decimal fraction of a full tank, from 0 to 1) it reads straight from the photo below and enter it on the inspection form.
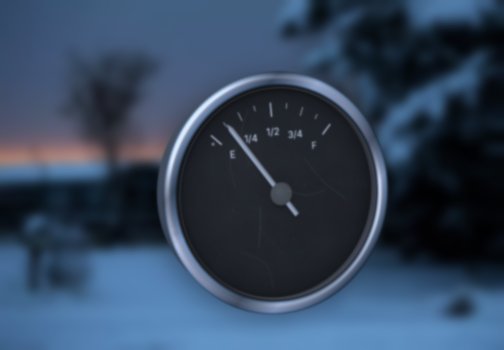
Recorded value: 0.125
